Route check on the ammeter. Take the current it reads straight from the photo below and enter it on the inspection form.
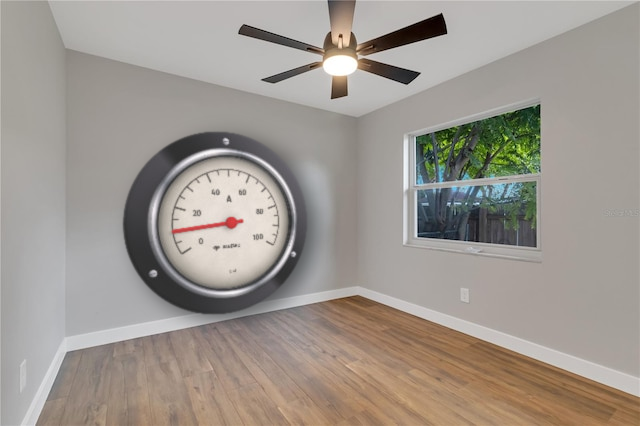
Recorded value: 10 A
